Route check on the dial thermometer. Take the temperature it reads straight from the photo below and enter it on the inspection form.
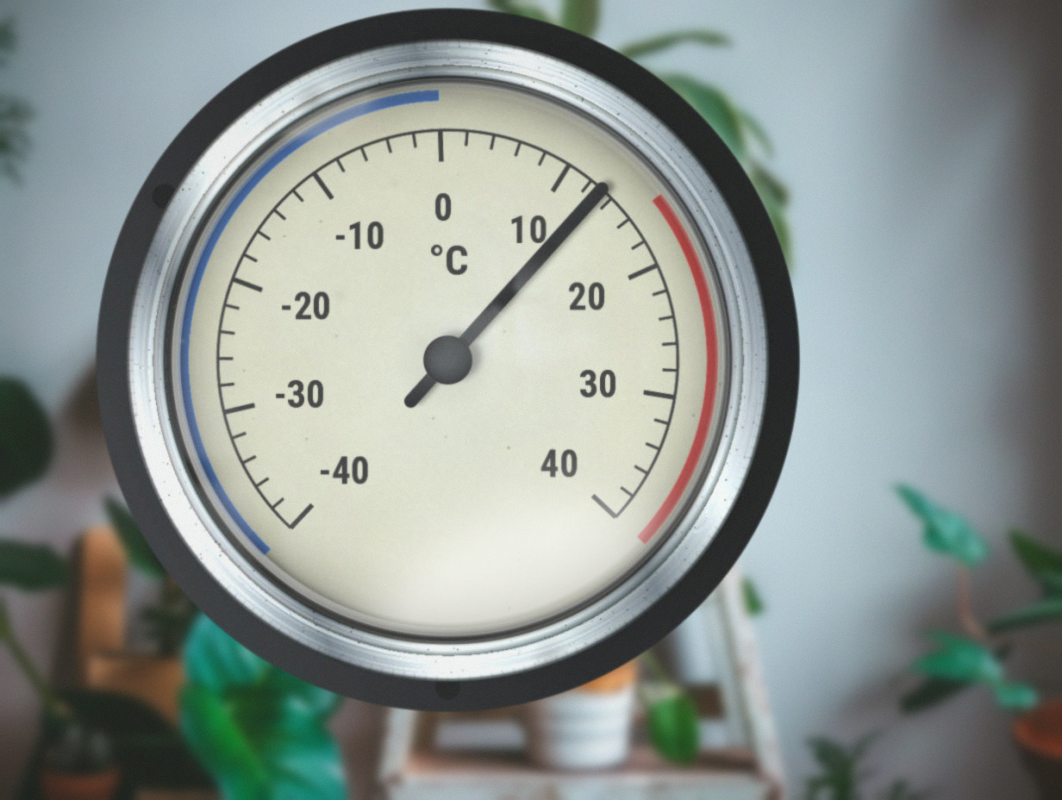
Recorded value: 13 °C
